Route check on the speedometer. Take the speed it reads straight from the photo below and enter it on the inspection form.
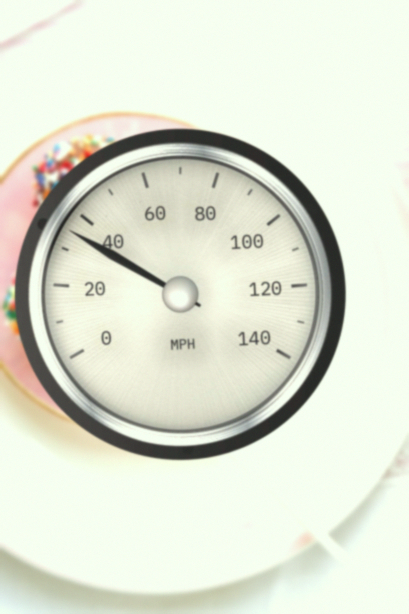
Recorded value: 35 mph
